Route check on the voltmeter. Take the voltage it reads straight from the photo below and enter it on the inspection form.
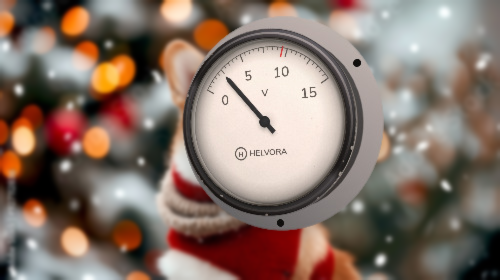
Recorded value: 2.5 V
